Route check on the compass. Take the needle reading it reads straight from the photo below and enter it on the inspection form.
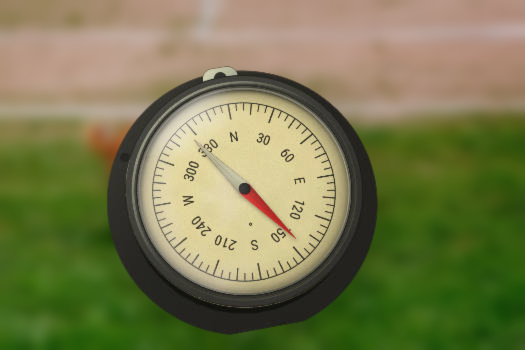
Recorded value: 145 °
